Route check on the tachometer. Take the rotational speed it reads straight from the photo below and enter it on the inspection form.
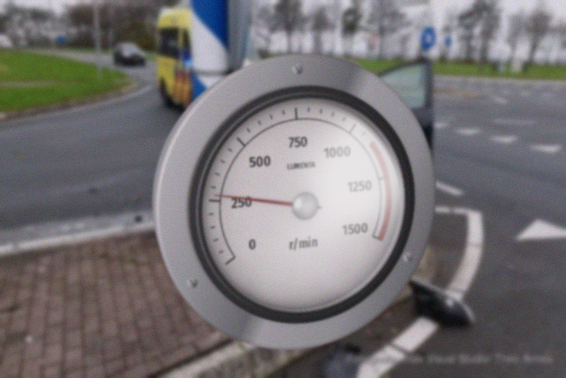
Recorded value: 275 rpm
